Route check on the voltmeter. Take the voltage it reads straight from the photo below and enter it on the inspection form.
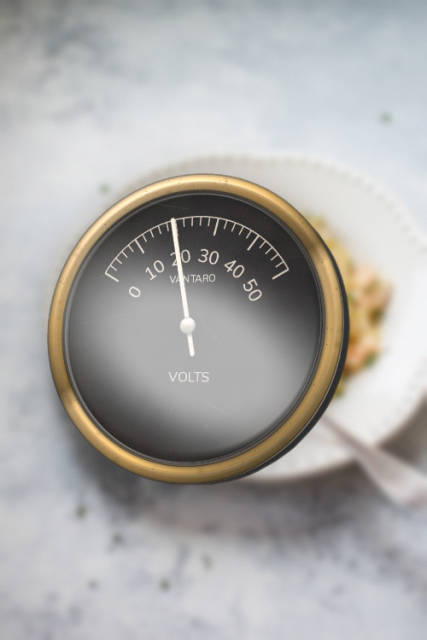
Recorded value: 20 V
